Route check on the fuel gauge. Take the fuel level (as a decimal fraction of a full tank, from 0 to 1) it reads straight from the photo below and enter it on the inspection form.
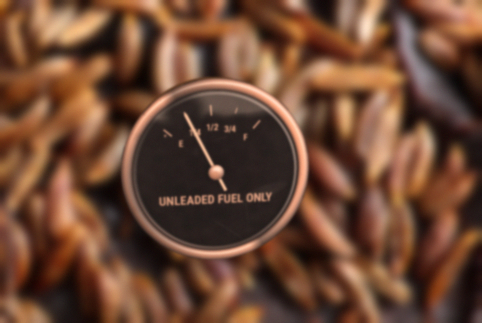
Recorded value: 0.25
